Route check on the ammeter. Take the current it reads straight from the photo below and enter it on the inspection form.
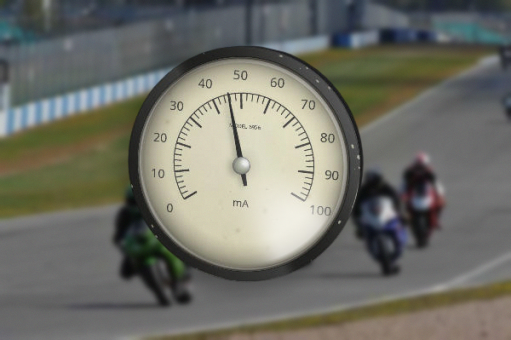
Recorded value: 46 mA
